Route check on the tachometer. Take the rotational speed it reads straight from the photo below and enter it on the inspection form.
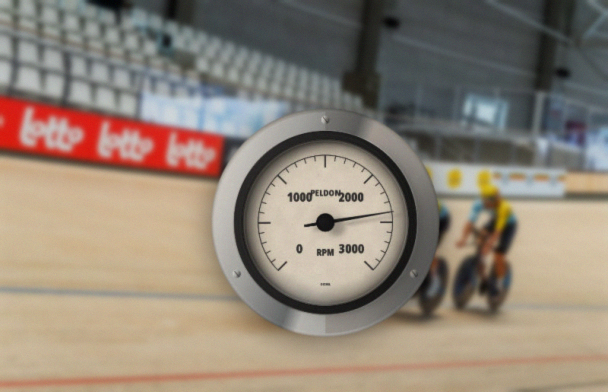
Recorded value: 2400 rpm
